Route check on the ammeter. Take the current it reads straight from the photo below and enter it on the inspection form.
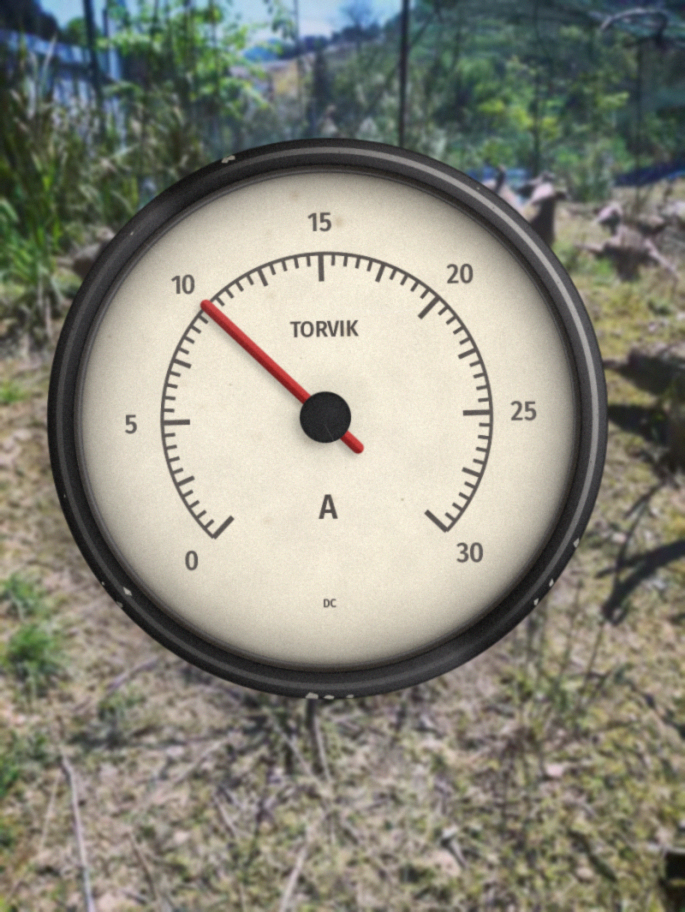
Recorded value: 10 A
